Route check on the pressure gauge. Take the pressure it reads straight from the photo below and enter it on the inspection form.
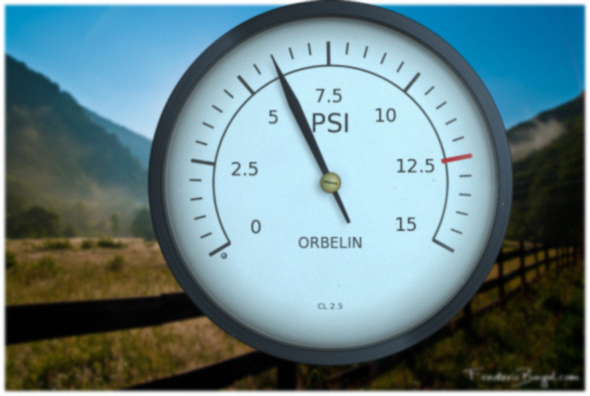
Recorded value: 6 psi
